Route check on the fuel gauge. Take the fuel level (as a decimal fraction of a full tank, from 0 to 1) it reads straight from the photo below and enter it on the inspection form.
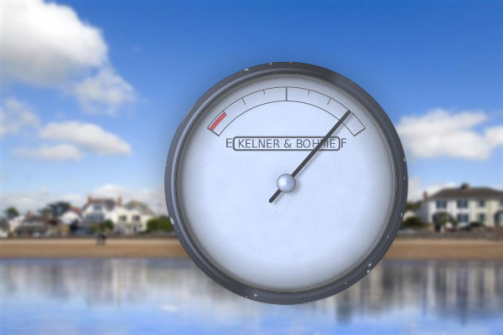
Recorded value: 0.875
